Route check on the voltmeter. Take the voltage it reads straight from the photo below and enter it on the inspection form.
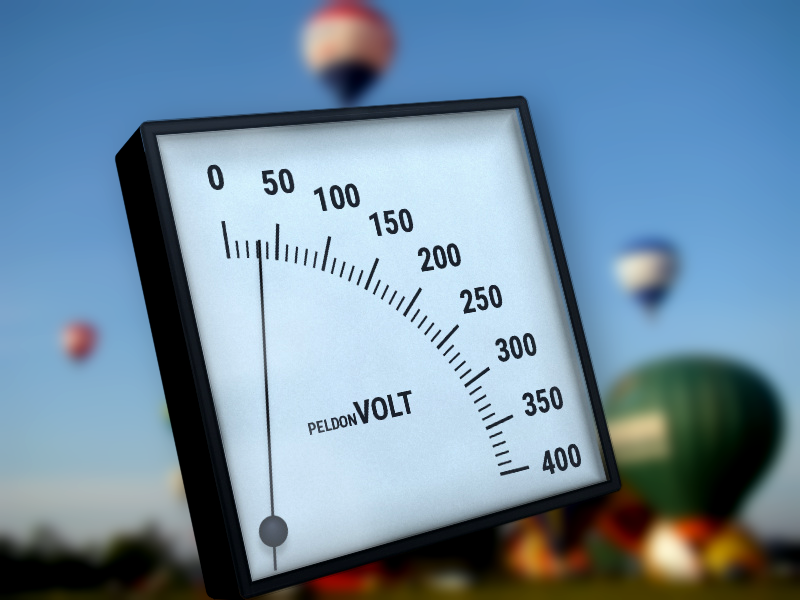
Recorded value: 30 V
